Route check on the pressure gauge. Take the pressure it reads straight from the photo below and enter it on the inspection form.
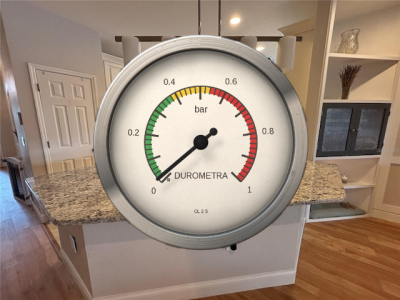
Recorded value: 0.02 bar
